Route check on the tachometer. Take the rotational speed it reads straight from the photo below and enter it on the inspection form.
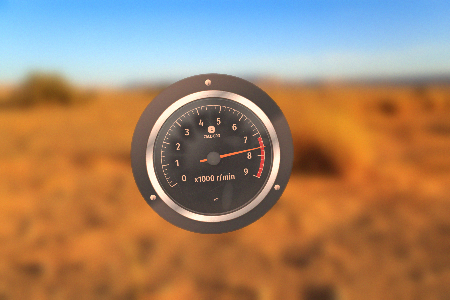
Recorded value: 7600 rpm
